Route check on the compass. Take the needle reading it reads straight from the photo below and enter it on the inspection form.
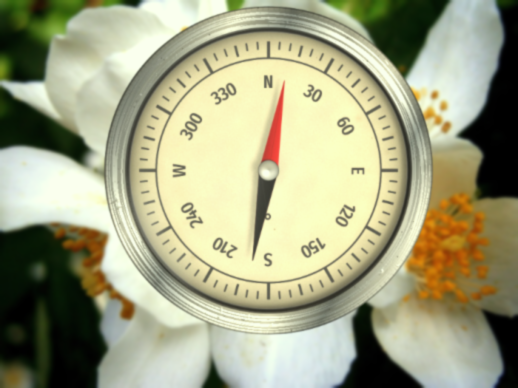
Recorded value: 10 °
